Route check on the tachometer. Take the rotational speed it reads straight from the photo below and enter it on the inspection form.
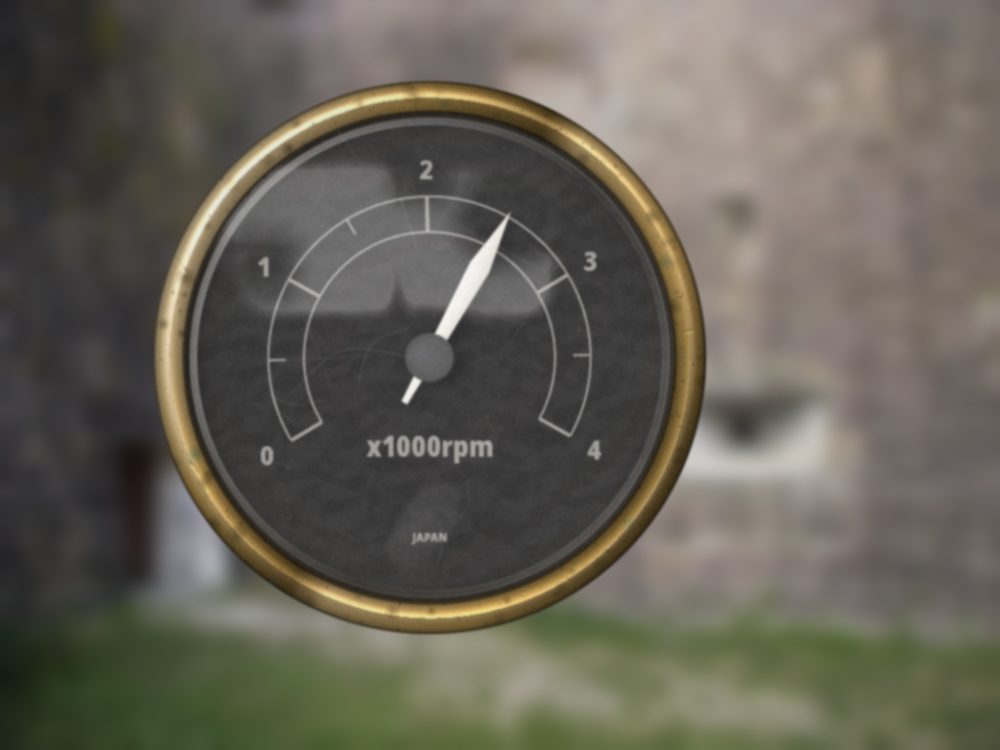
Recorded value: 2500 rpm
